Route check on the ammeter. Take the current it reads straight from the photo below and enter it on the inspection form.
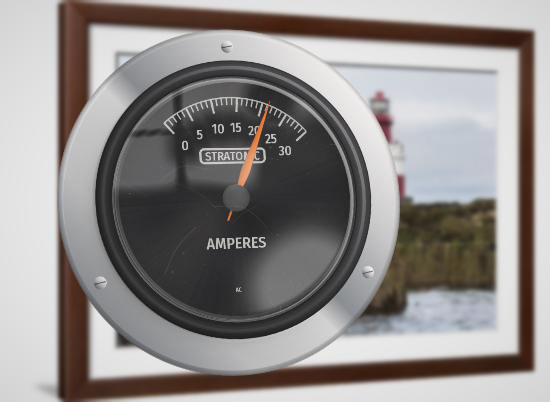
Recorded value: 21 A
